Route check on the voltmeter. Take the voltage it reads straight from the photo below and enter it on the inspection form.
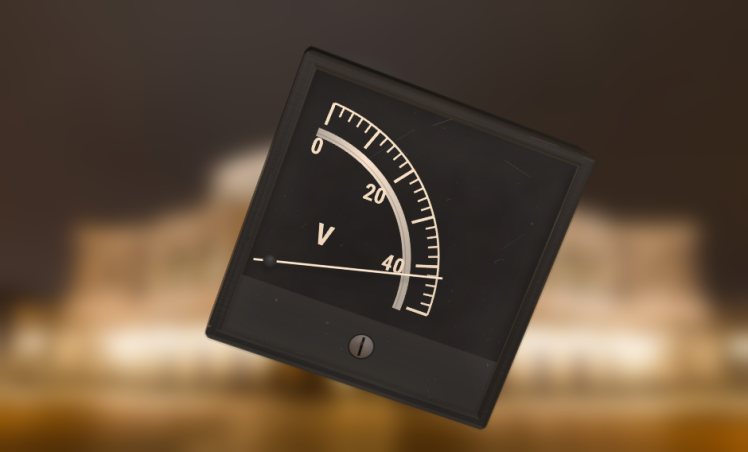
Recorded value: 42 V
